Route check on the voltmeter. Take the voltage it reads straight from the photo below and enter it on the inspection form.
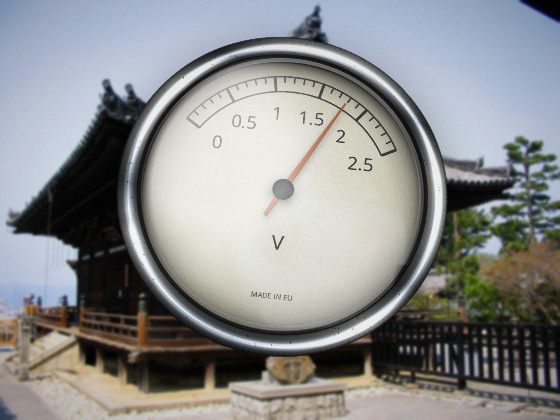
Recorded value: 1.8 V
